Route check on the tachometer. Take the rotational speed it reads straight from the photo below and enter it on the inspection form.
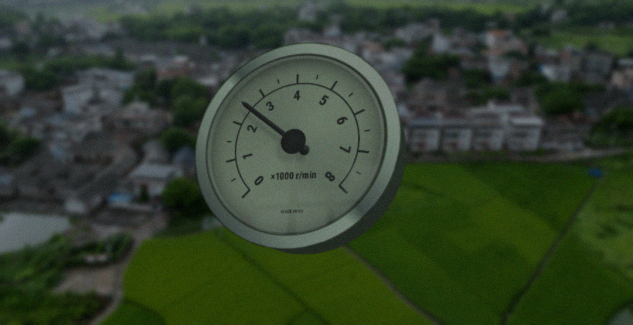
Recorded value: 2500 rpm
